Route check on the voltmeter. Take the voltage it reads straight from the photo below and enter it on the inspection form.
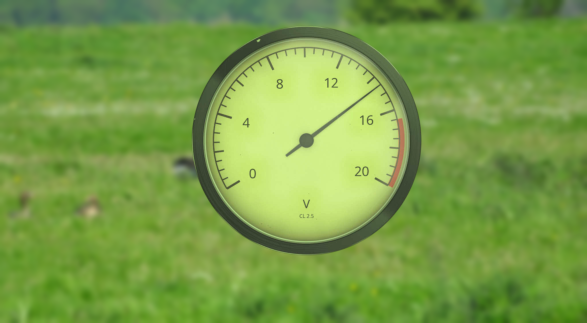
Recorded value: 14.5 V
